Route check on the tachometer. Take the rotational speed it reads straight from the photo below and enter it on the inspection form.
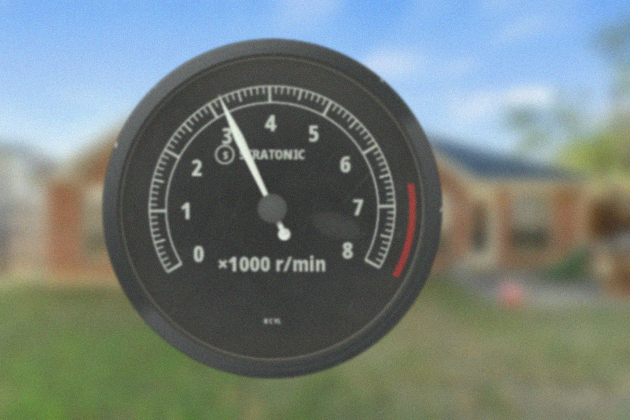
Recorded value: 3200 rpm
